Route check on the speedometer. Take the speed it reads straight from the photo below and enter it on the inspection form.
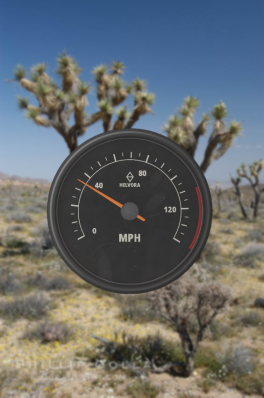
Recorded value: 35 mph
